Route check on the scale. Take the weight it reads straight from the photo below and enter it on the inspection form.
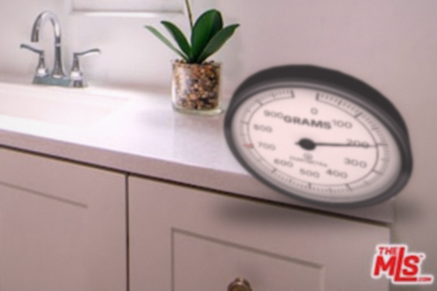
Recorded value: 200 g
